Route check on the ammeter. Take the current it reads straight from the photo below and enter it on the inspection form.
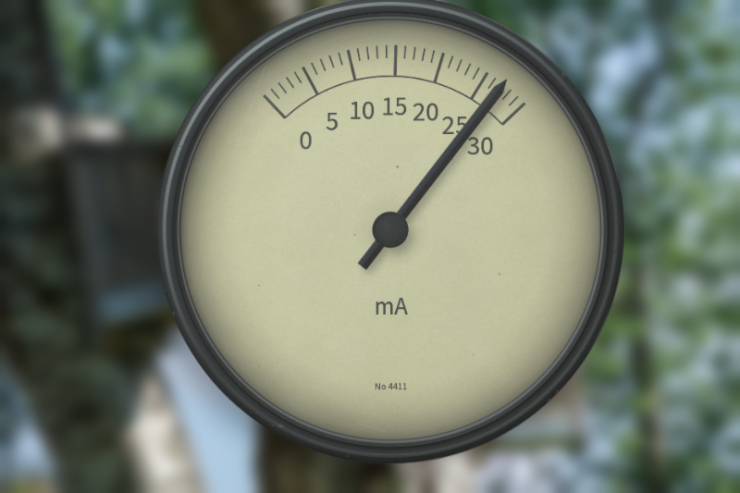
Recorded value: 27 mA
